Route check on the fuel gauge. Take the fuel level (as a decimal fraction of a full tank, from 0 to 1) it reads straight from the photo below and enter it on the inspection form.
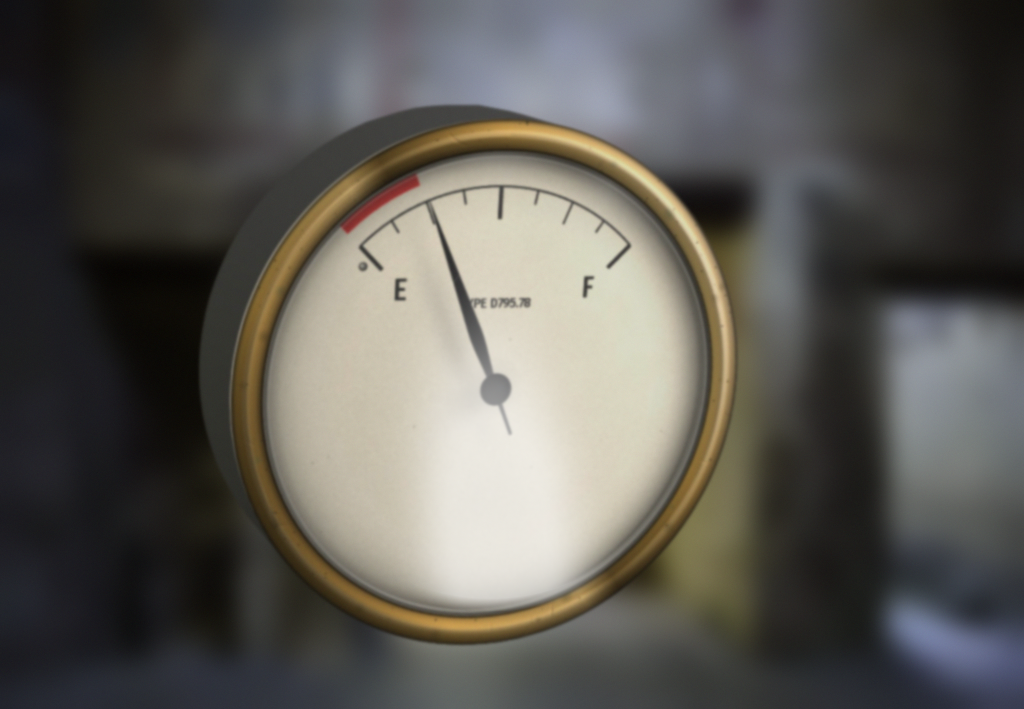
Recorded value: 0.25
